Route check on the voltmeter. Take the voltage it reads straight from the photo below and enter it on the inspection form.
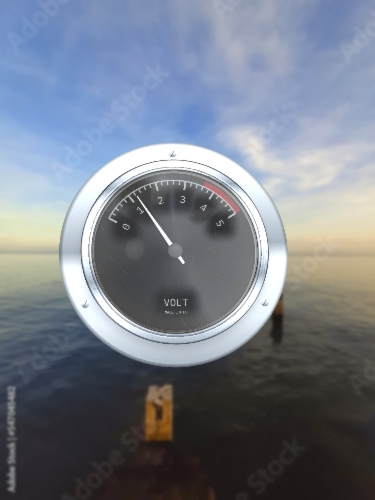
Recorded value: 1.2 V
